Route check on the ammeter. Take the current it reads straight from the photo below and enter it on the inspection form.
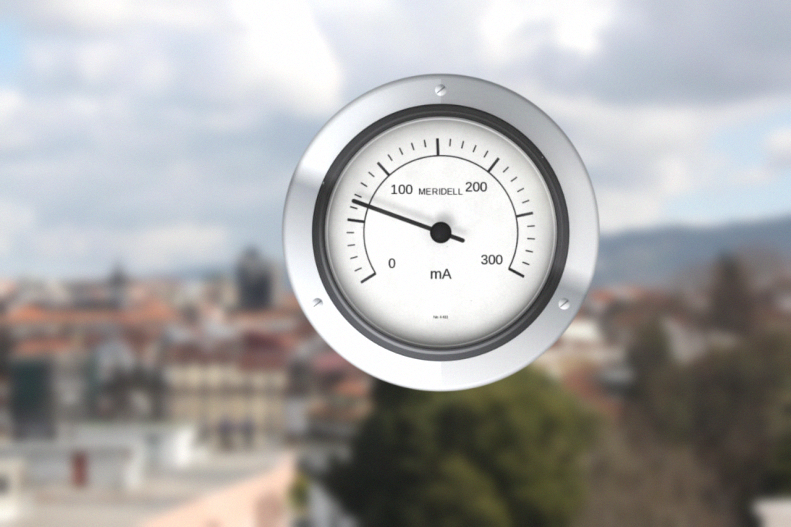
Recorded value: 65 mA
